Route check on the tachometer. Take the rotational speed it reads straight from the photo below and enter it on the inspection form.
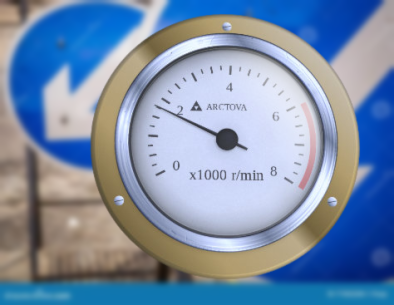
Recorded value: 1750 rpm
